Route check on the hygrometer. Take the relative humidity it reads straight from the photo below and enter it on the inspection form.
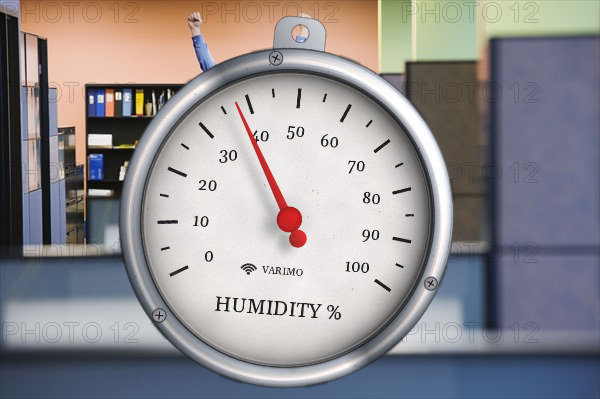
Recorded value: 37.5 %
